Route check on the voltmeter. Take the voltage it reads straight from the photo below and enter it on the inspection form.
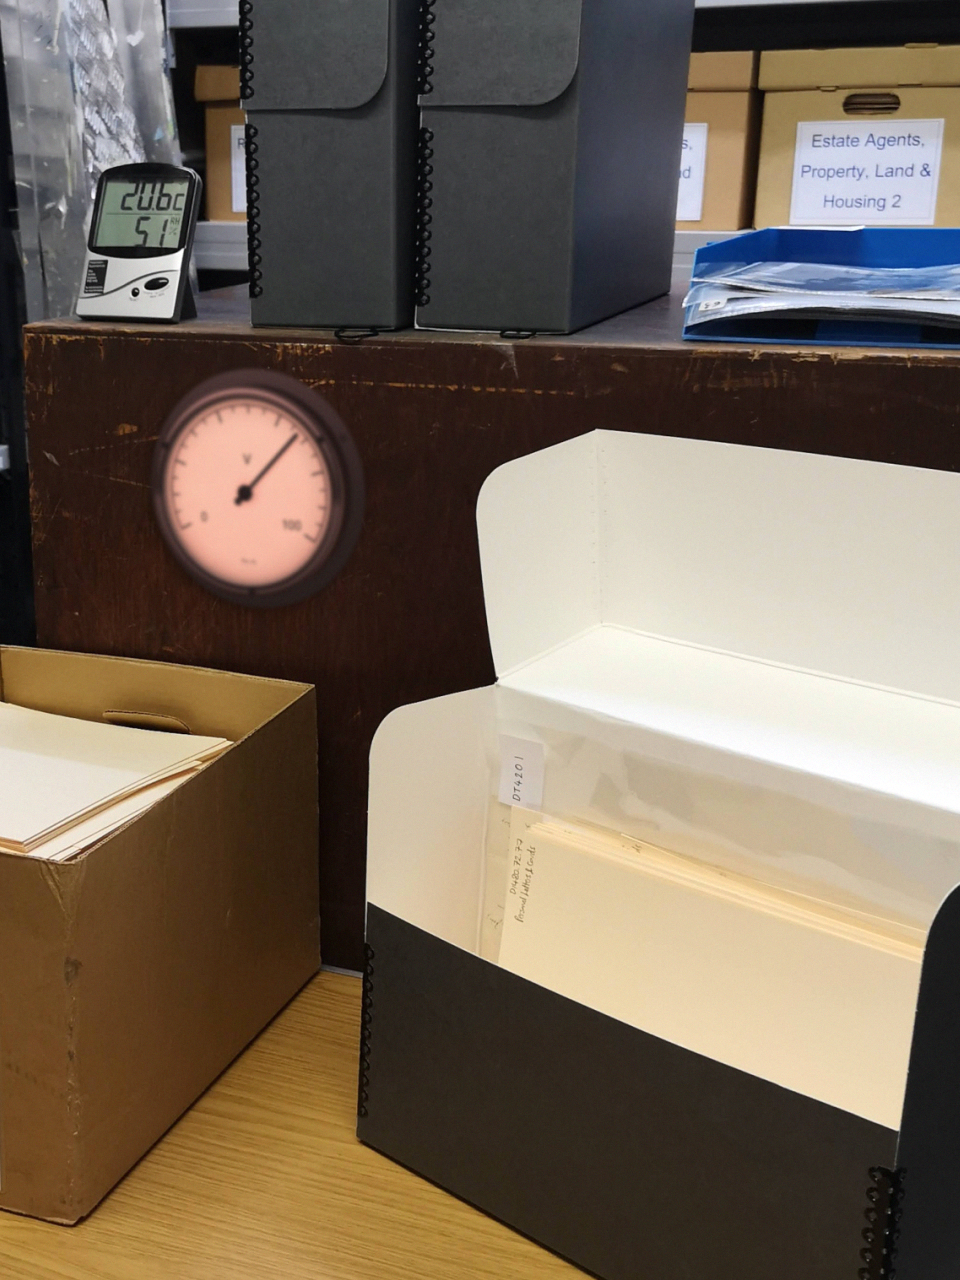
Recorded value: 67.5 V
